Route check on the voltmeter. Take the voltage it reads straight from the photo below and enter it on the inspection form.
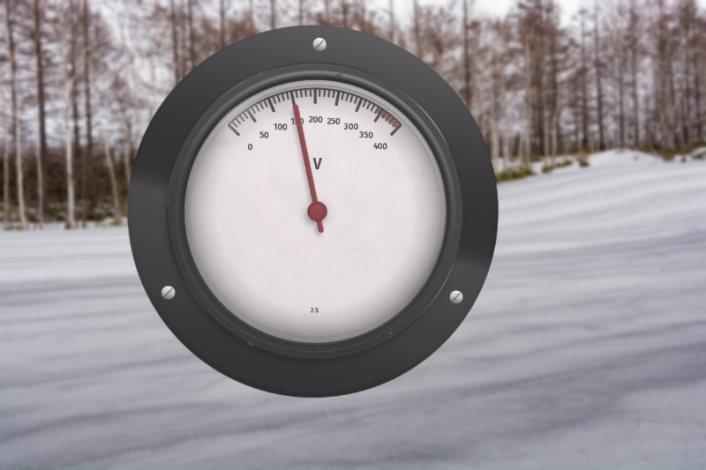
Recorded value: 150 V
